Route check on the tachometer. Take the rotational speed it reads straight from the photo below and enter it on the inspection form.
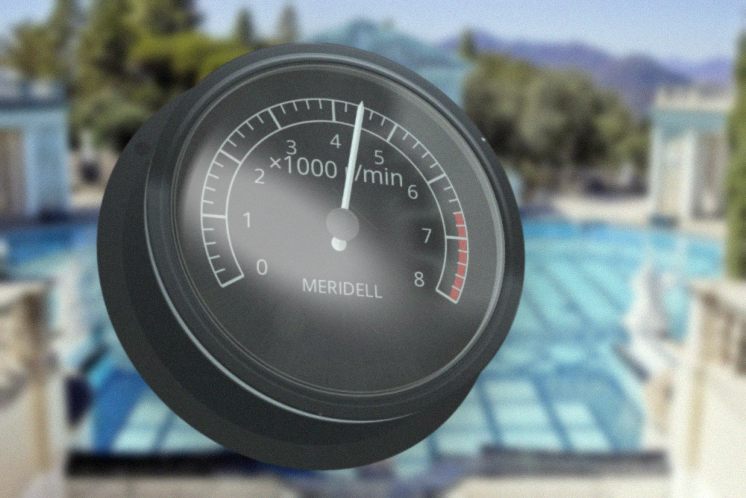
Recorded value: 4400 rpm
